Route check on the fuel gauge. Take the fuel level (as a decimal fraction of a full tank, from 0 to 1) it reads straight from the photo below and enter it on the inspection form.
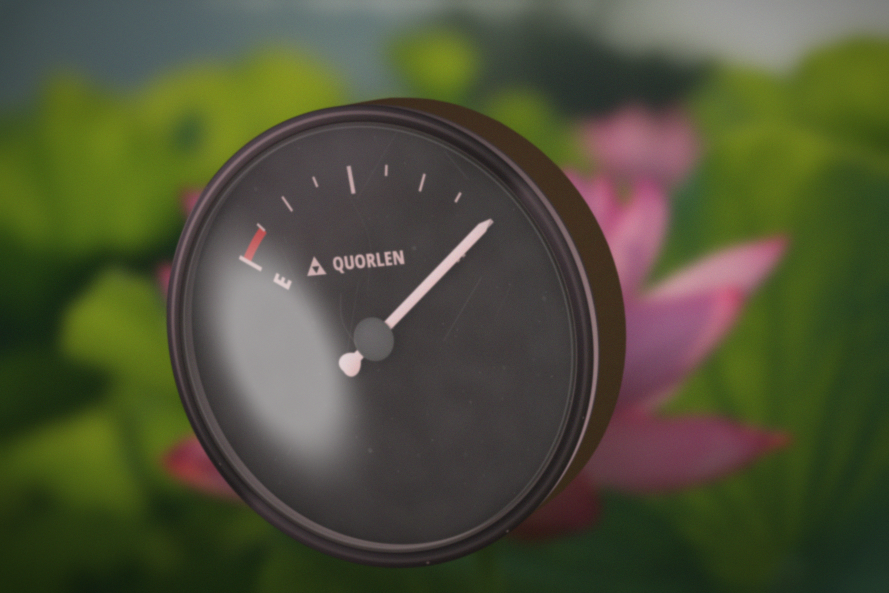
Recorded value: 1
